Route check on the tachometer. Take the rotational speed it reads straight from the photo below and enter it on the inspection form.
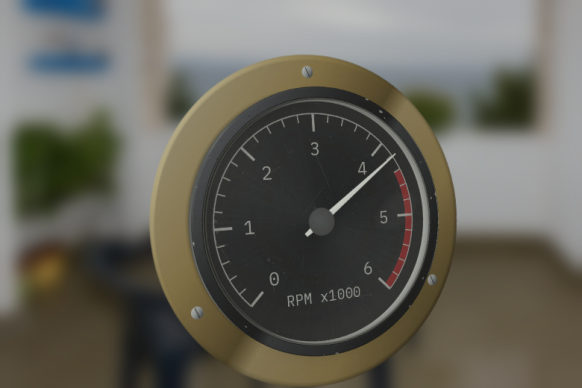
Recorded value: 4200 rpm
